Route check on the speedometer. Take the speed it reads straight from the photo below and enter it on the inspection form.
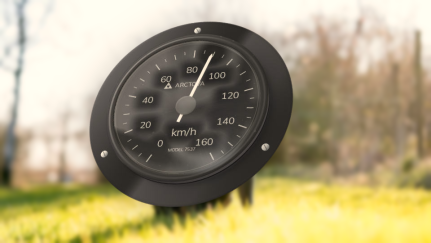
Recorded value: 90 km/h
